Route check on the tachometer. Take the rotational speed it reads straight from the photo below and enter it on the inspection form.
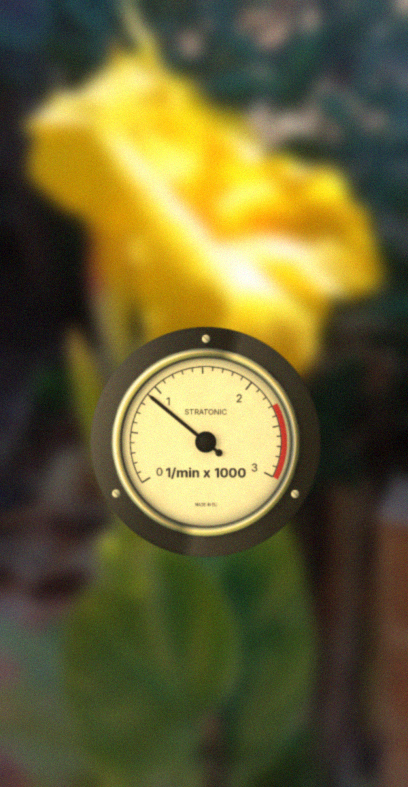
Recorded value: 900 rpm
